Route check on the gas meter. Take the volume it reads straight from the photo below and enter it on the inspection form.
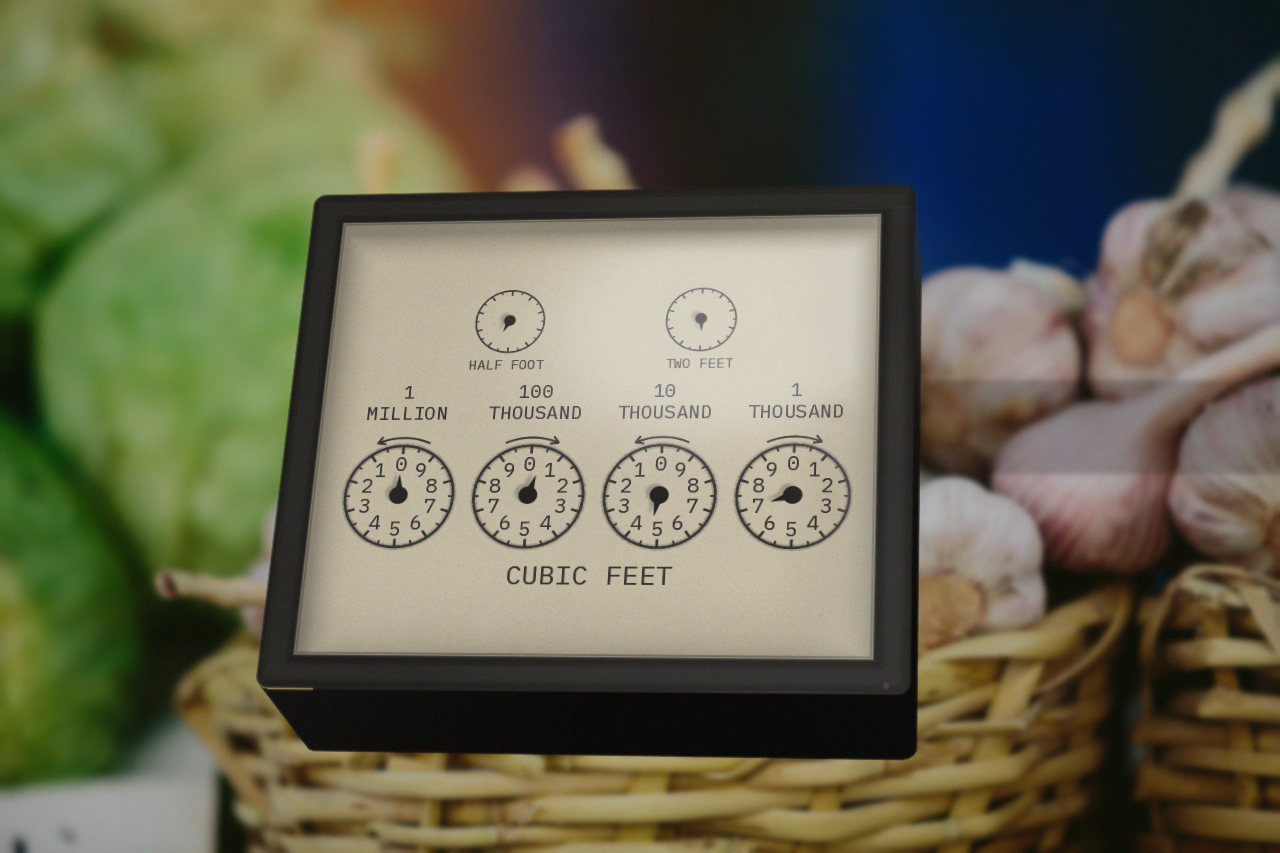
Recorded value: 4700 ft³
